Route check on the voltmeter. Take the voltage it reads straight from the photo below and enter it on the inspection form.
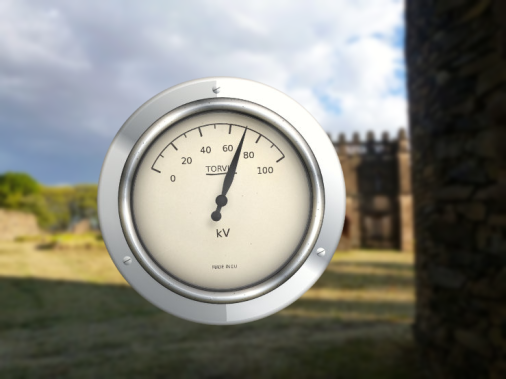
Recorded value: 70 kV
